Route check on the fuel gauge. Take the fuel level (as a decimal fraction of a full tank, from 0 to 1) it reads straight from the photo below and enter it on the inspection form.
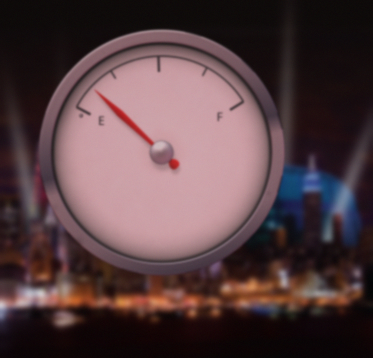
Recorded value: 0.125
